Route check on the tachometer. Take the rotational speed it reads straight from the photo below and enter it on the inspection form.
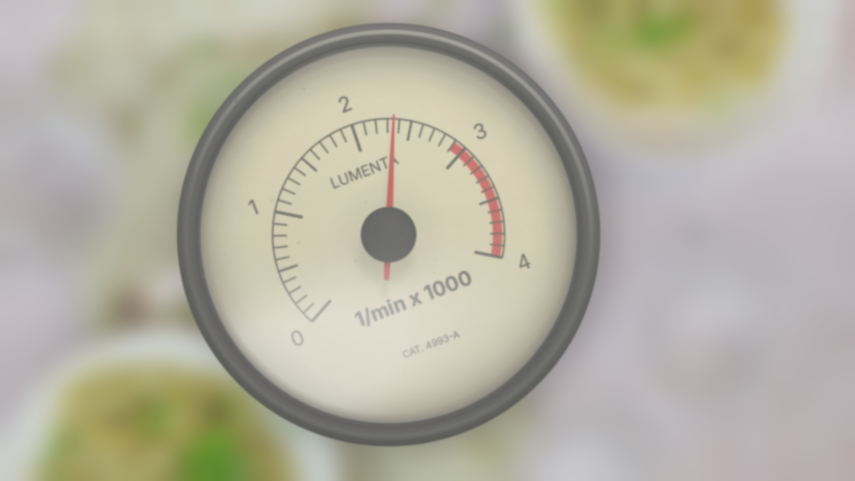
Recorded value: 2350 rpm
